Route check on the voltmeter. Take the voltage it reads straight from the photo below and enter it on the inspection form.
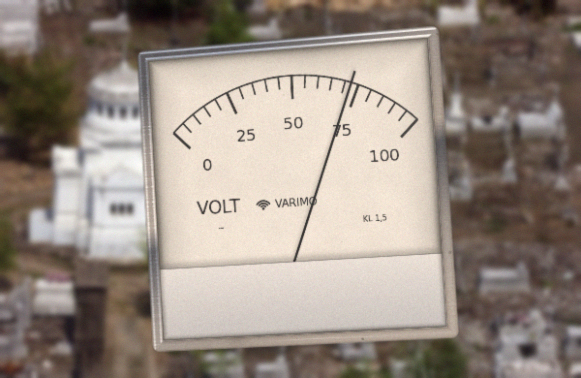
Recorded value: 72.5 V
